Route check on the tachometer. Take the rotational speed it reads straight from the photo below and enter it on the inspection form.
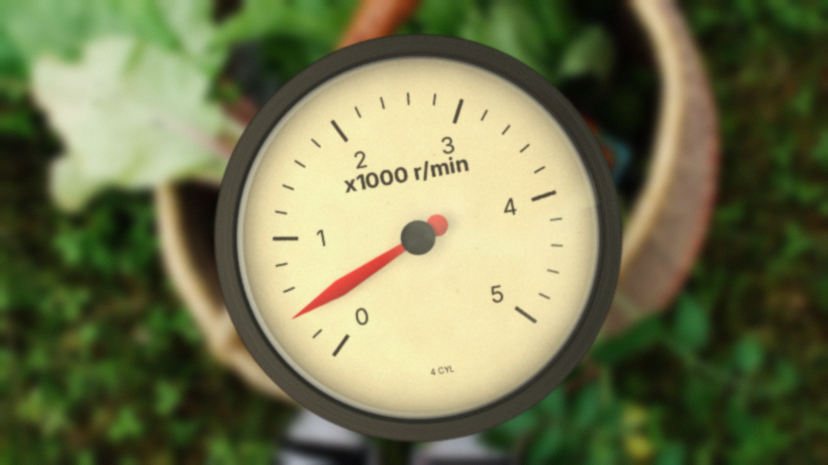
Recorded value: 400 rpm
